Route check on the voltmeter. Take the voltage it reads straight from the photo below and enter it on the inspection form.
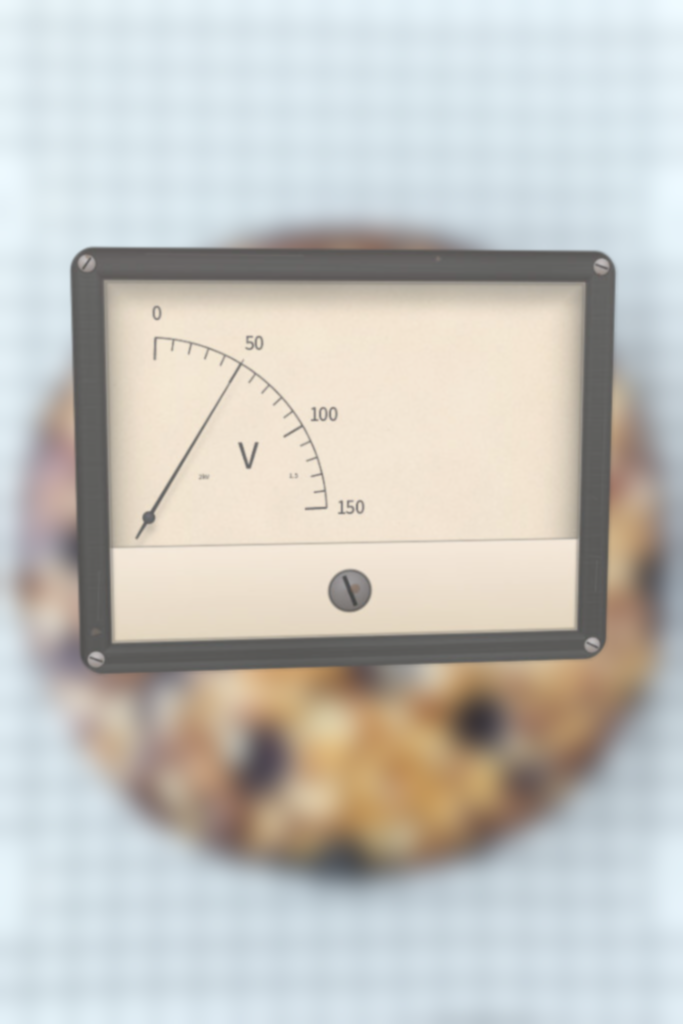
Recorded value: 50 V
